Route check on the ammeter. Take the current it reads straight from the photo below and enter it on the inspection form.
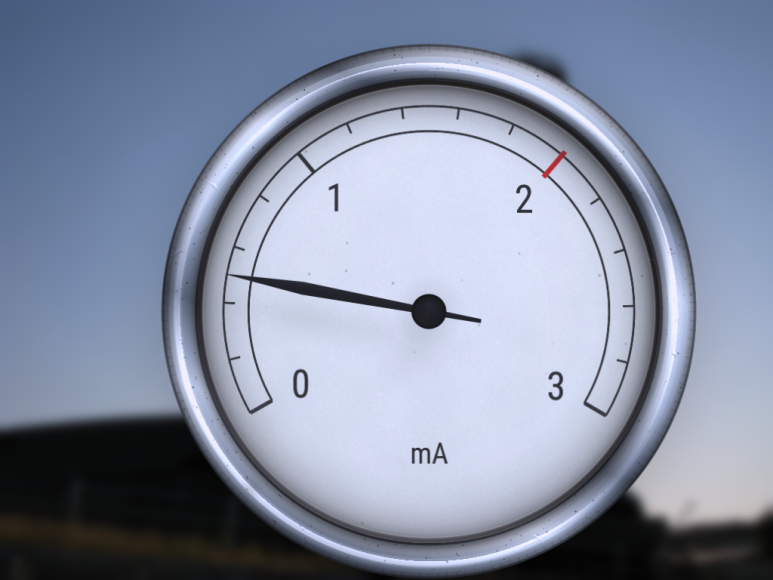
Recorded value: 0.5 mA
